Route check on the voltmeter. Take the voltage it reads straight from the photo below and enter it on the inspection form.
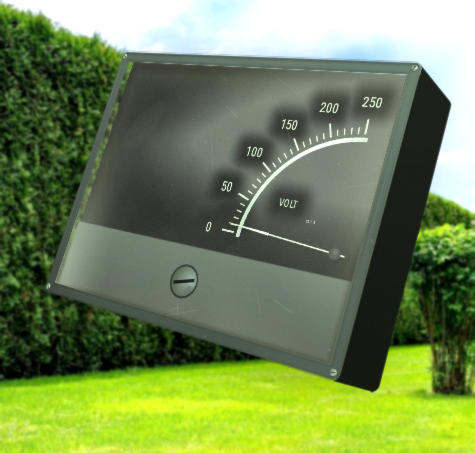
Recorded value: 10 V
